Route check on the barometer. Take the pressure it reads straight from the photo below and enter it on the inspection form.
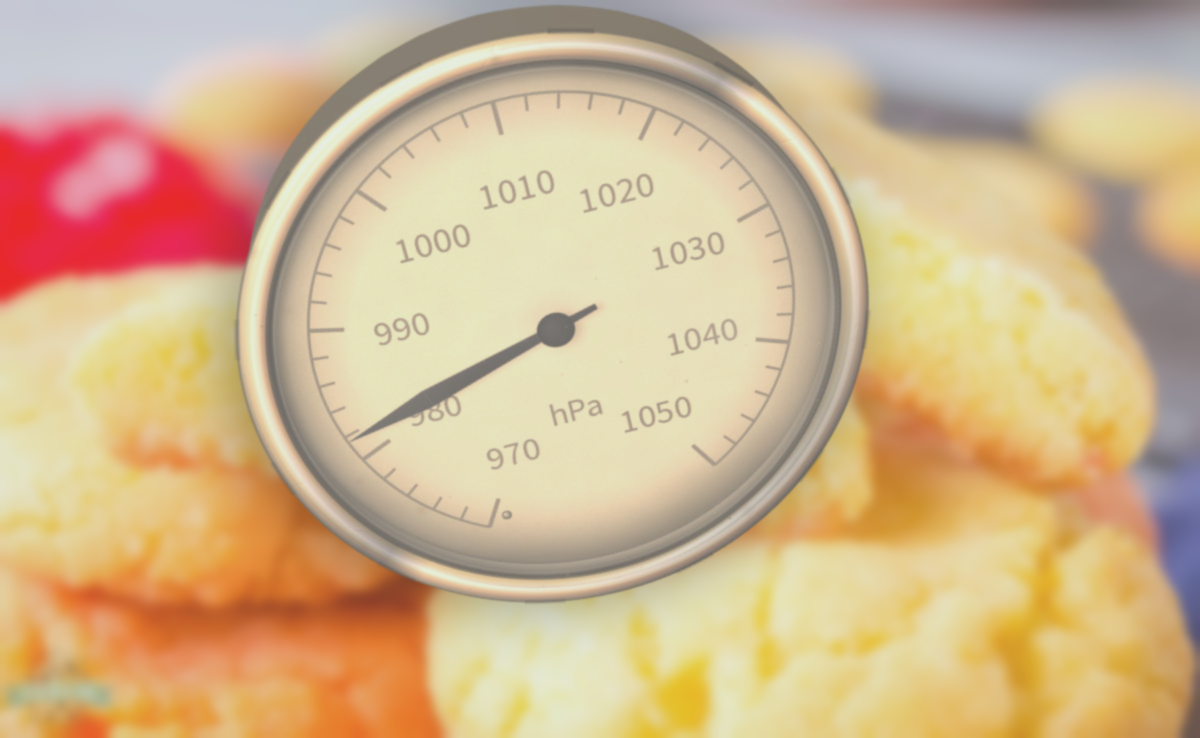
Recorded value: 982 hPa
